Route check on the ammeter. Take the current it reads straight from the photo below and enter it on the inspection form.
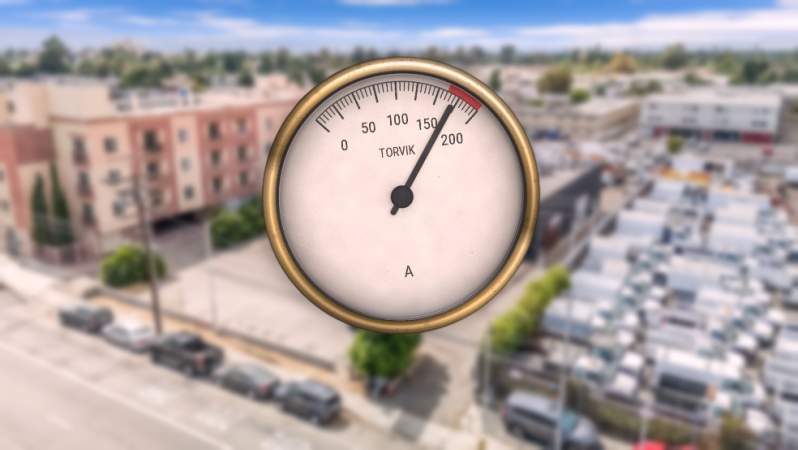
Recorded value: 170 A
